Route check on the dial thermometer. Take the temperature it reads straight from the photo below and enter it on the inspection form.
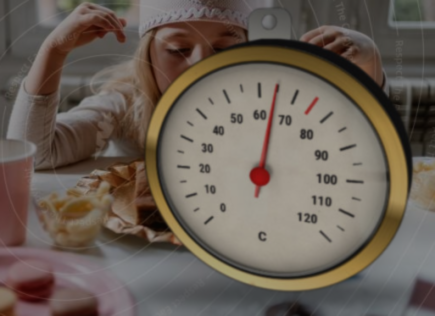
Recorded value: 65 °C
